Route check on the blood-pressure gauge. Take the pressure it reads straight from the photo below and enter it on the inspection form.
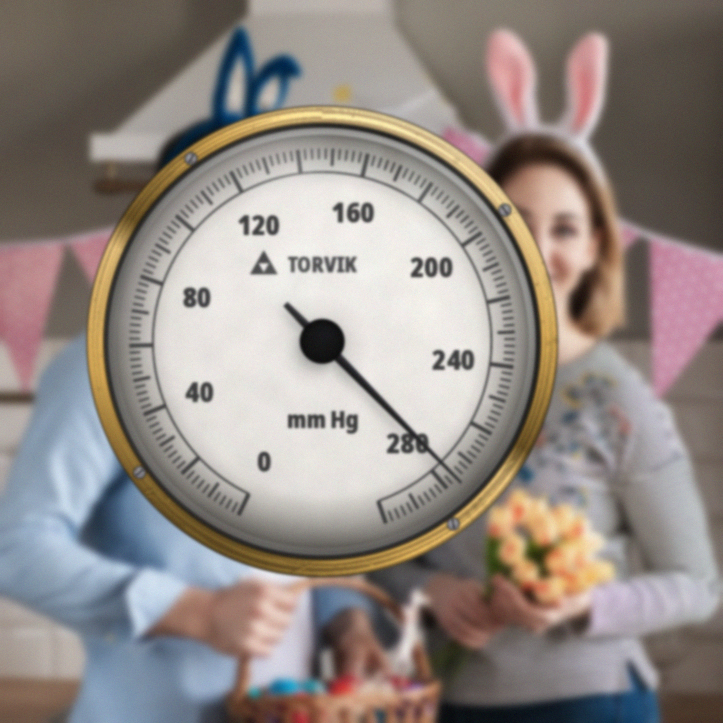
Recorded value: 276 mmHg
